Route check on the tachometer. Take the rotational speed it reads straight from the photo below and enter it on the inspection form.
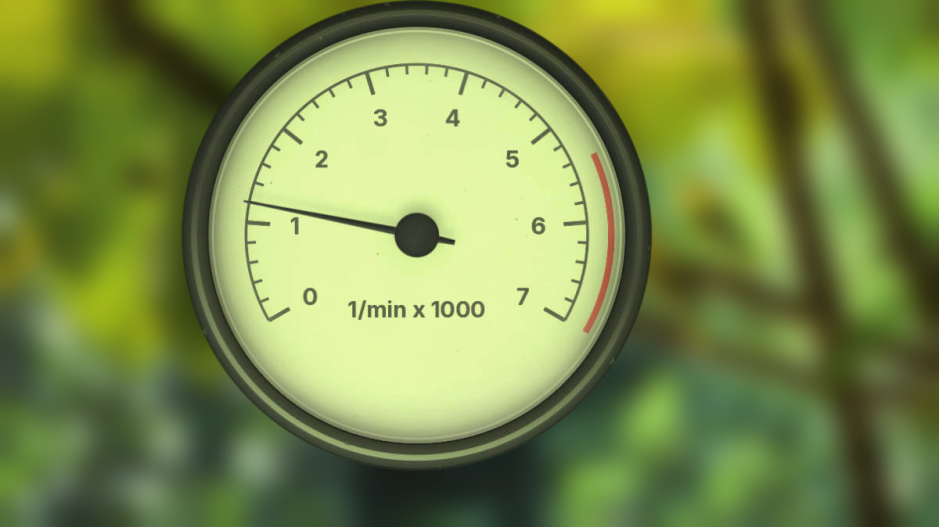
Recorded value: 1200 rpm
